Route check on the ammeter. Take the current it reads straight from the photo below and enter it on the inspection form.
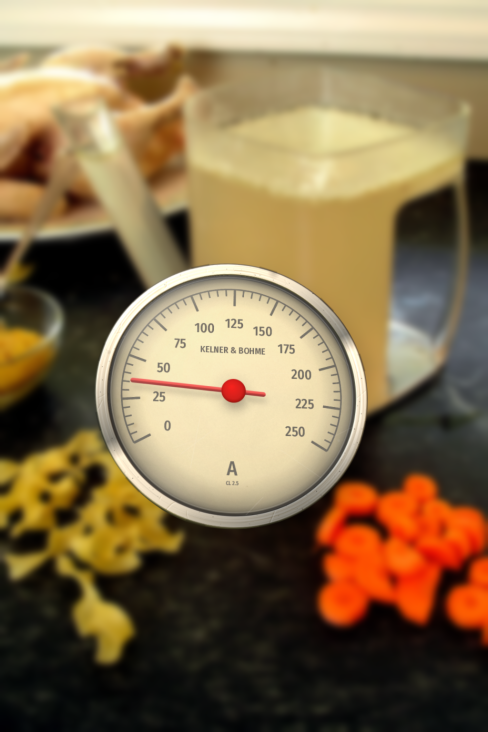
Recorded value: 35 A
